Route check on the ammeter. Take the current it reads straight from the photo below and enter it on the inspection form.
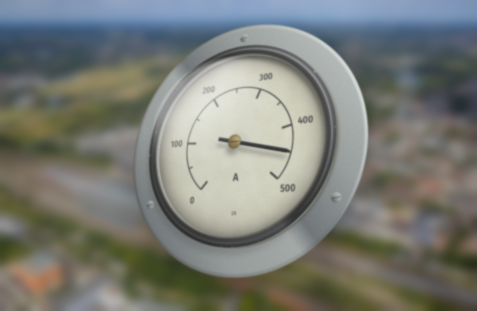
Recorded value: 450 A
